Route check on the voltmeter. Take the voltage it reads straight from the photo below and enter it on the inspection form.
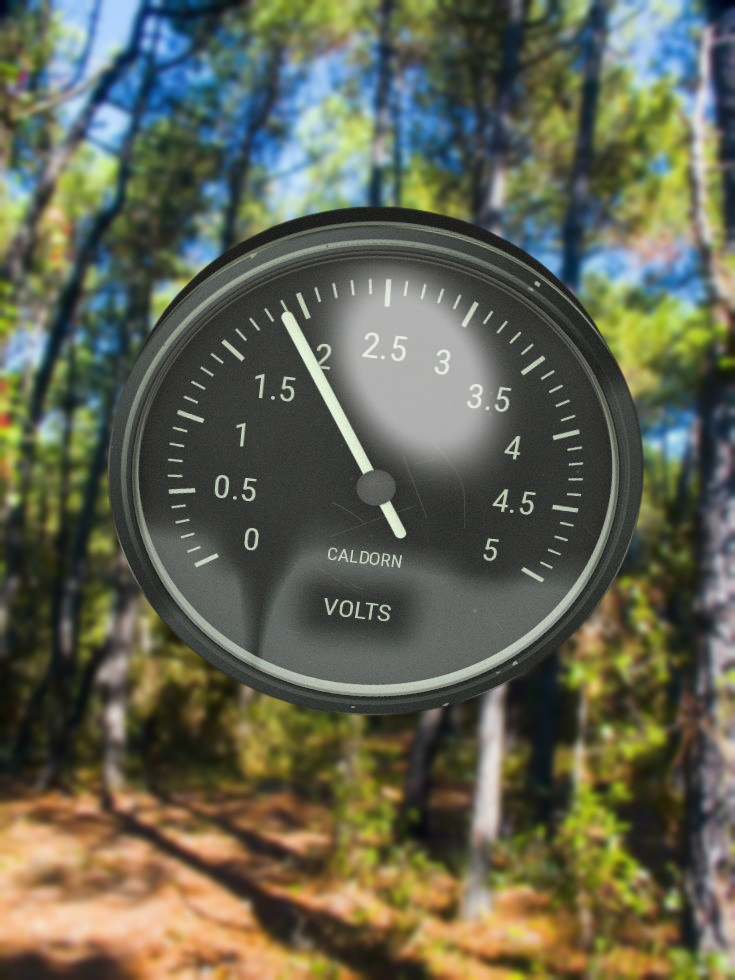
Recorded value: 1.9 V
